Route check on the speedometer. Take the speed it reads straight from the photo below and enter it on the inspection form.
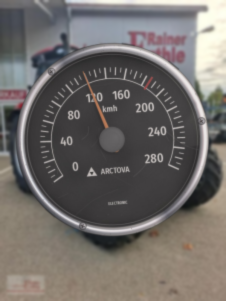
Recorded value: 120 km/h
